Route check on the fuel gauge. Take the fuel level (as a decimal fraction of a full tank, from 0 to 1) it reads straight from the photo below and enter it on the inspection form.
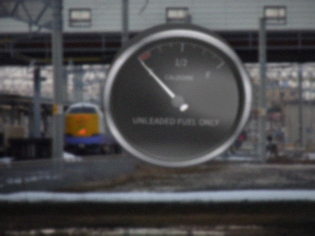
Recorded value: 0
